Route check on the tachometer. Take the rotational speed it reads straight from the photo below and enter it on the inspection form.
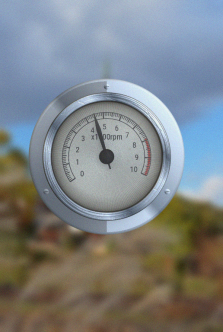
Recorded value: 4500 rpm
